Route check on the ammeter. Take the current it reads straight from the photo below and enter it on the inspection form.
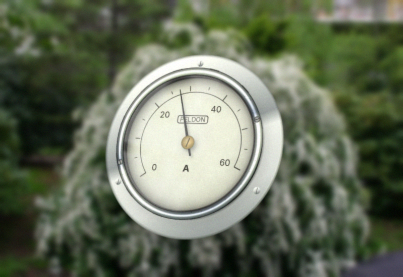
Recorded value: 27.5 A
